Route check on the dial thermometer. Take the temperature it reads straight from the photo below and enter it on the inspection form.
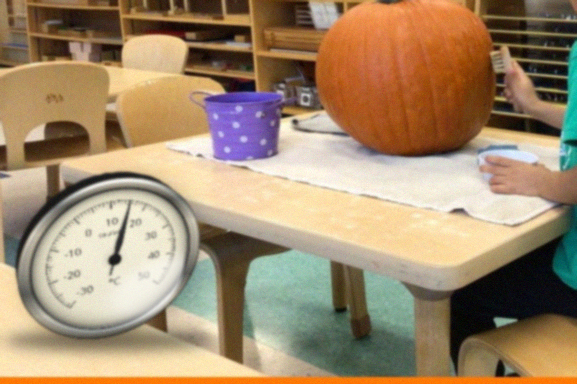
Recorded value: 15 °C
